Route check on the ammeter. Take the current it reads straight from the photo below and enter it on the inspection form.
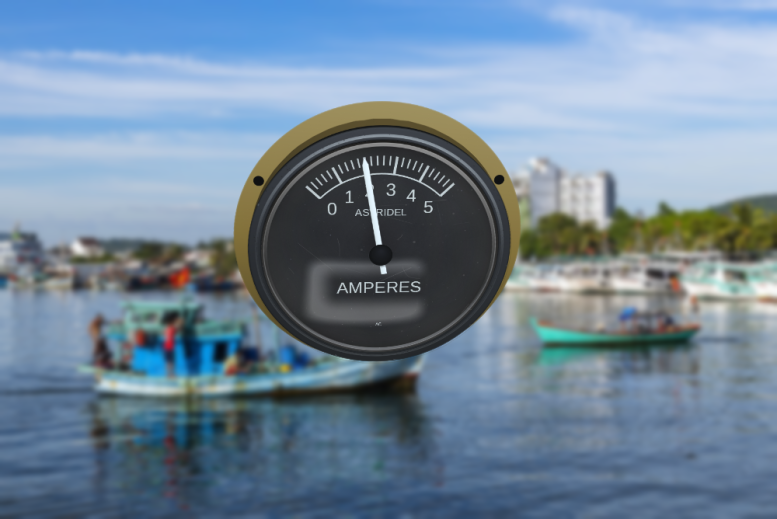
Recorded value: 2 A
